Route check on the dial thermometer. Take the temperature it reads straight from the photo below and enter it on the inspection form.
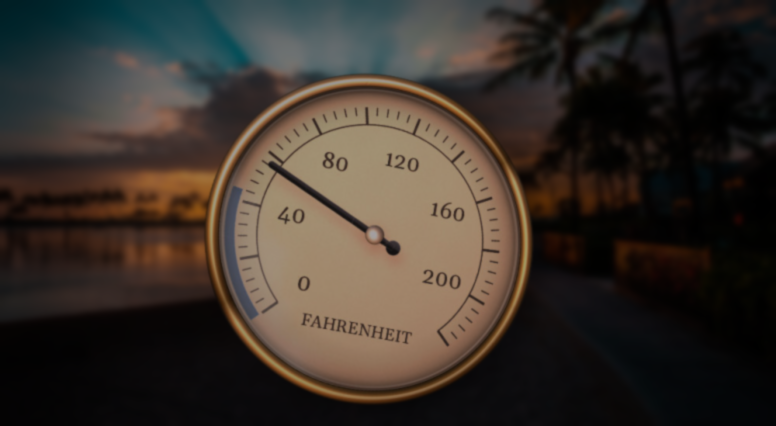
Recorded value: 56 °F
